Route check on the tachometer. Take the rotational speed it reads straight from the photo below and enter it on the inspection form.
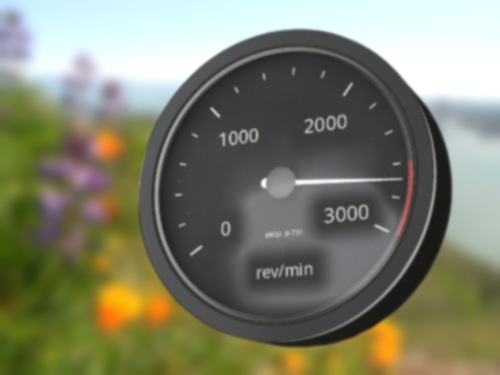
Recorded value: 2700 rpm
